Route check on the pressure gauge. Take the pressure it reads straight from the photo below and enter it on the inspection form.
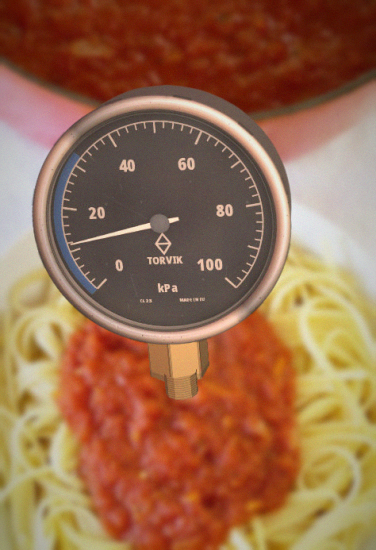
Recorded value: 12 kPa
